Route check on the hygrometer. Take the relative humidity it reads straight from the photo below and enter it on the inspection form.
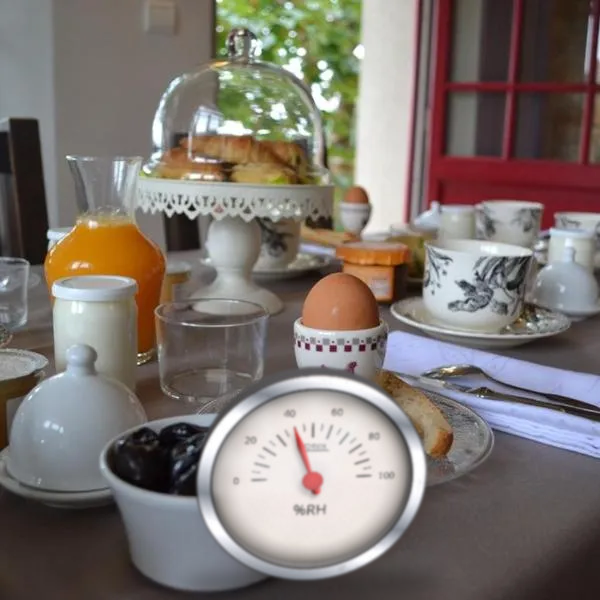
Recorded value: 40 %
